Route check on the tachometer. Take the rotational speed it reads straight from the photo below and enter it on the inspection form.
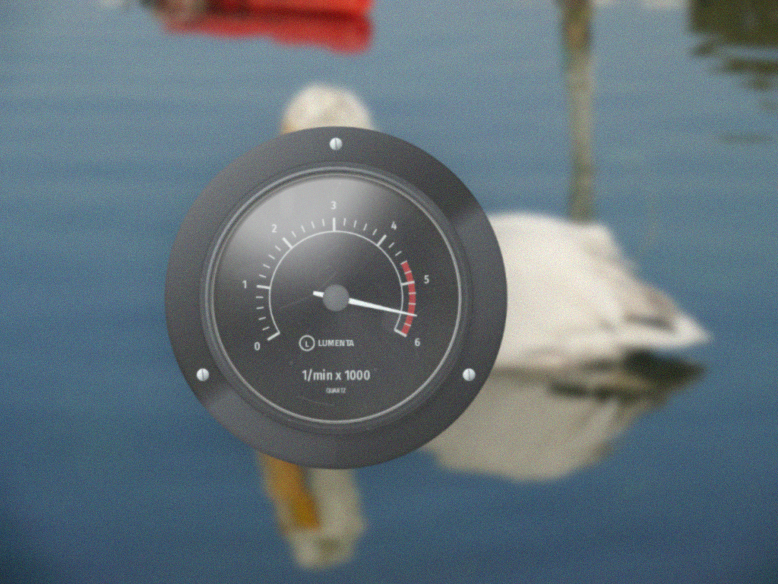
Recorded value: 5600 rpm
